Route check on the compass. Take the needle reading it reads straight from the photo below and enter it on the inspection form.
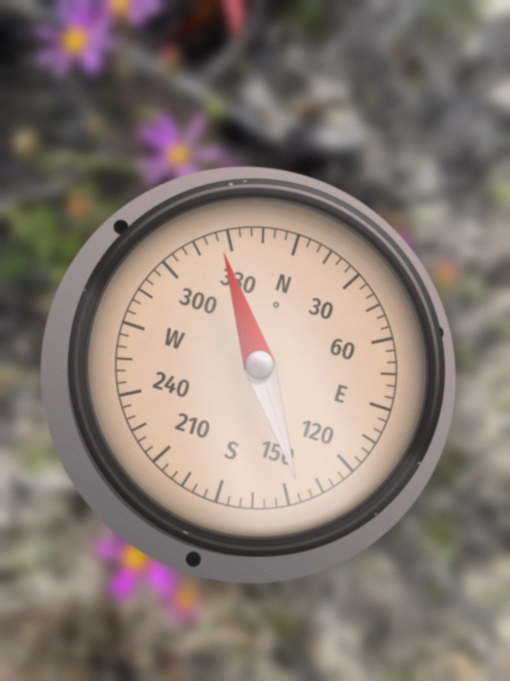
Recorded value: 325 °
